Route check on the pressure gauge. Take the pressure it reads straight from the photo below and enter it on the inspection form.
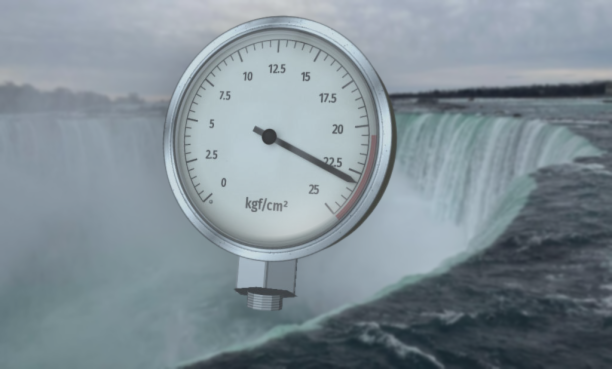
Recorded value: 23 kg/cm²
